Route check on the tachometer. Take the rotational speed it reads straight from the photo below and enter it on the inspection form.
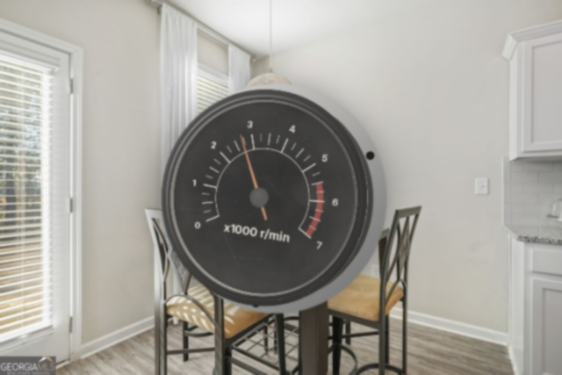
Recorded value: 2750 rpm
